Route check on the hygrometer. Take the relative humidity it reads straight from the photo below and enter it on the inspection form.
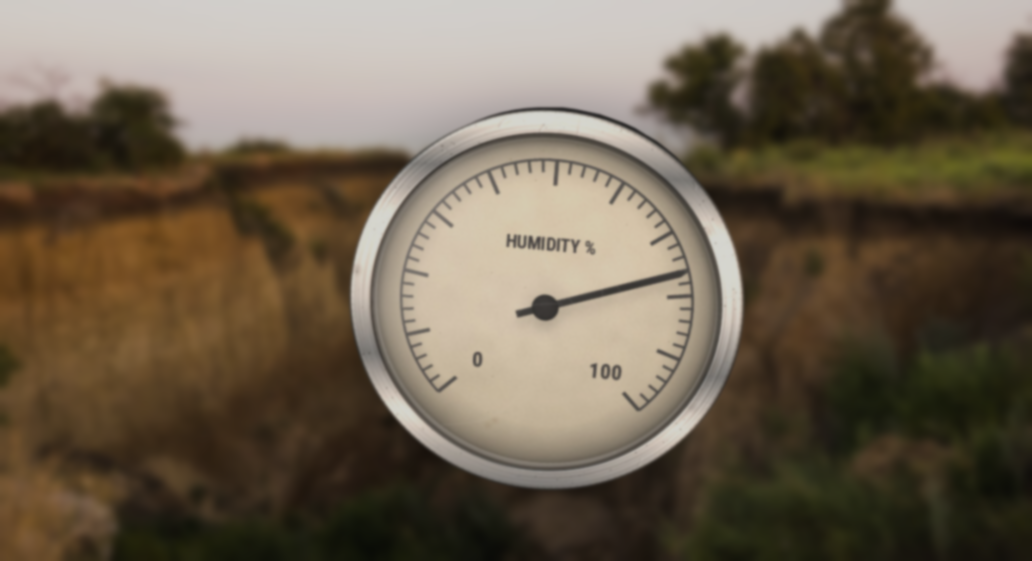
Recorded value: 76 %
